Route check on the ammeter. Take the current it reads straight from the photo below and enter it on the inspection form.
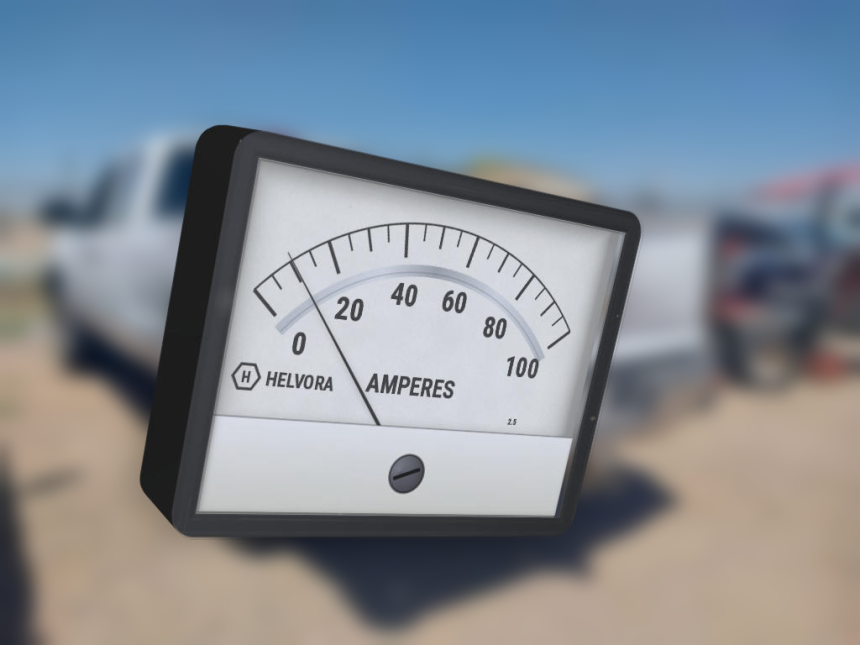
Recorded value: 10 A
